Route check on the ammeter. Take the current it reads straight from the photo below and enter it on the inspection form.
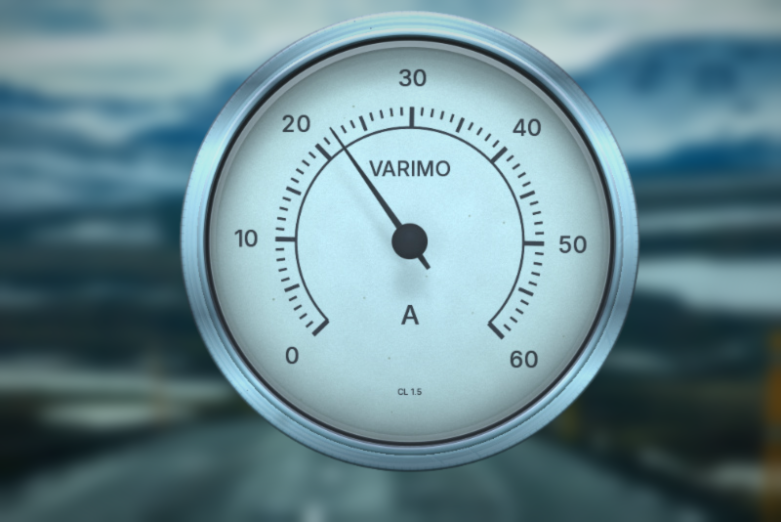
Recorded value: 22 A
